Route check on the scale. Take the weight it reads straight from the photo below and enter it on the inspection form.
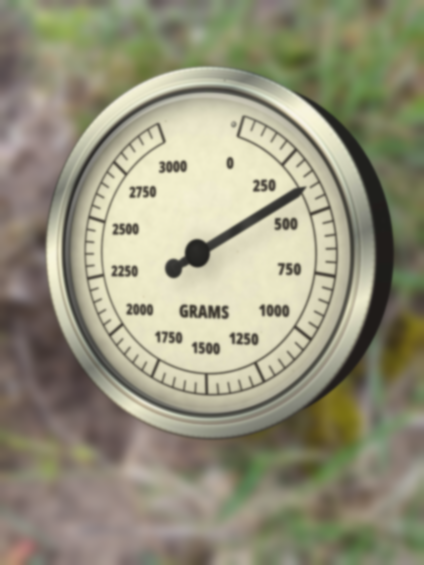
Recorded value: 400 g
